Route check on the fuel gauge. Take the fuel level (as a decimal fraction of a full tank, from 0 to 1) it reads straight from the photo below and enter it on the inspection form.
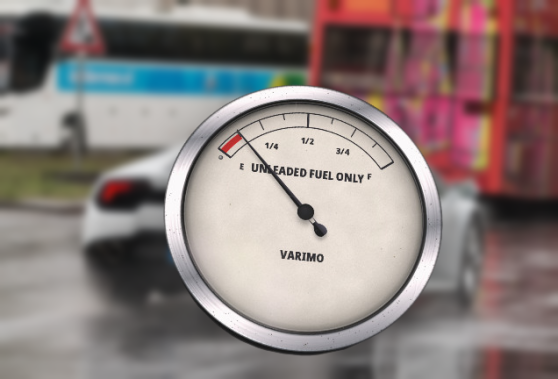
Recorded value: 0.125
